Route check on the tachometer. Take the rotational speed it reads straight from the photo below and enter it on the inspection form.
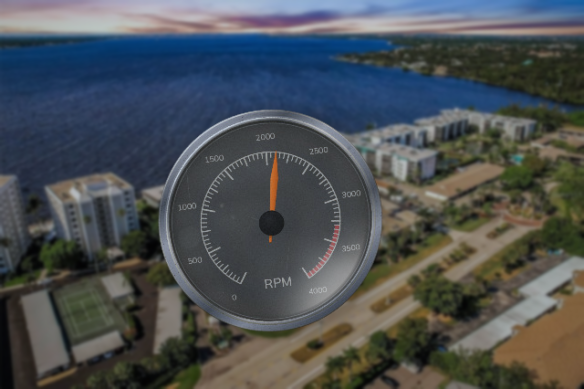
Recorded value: 2100 rpm
